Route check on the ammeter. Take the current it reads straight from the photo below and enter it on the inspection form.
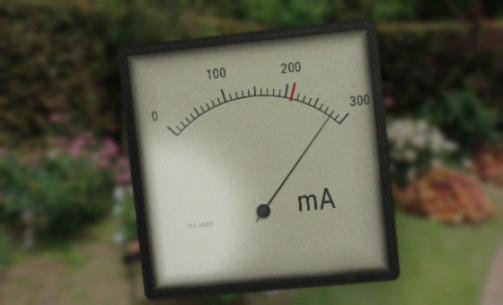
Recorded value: 280 mA
